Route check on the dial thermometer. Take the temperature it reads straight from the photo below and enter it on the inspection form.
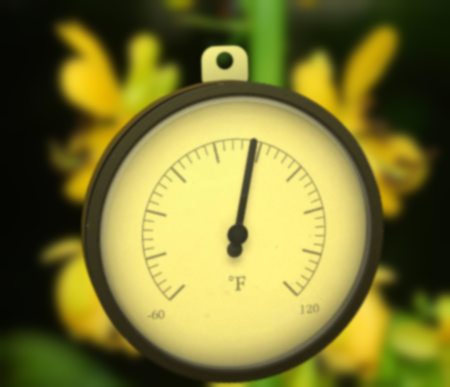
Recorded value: 36 °F
